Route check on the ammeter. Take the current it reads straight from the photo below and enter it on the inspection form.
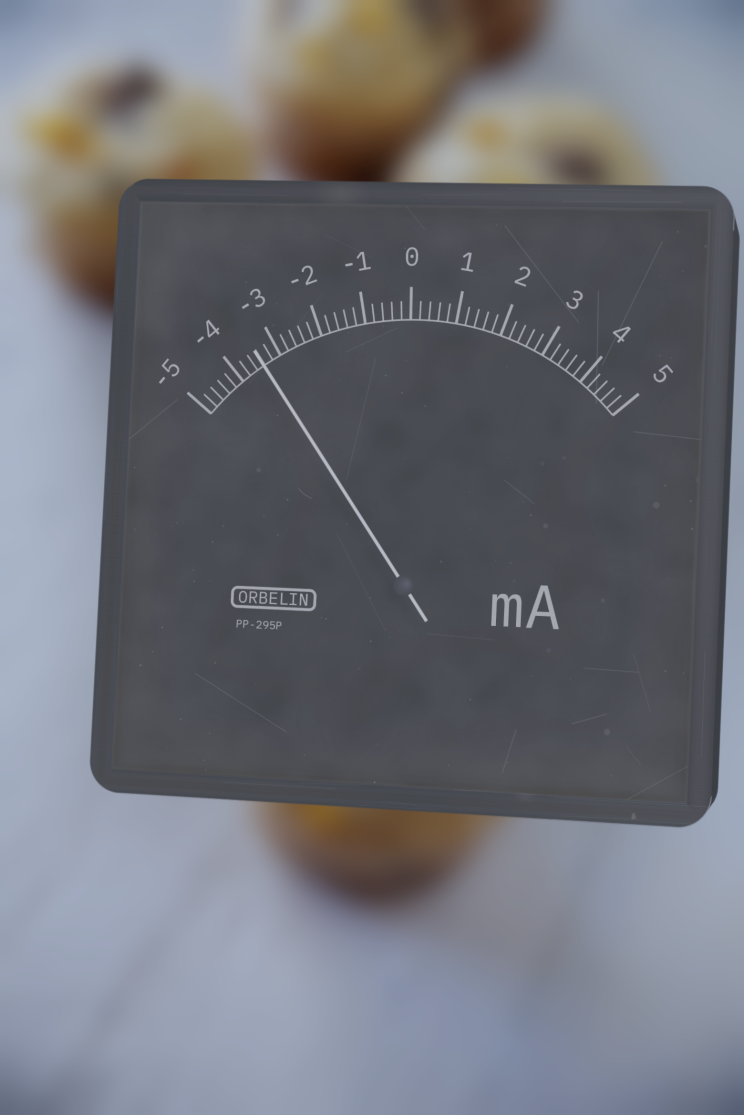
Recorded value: -3.4 mA
